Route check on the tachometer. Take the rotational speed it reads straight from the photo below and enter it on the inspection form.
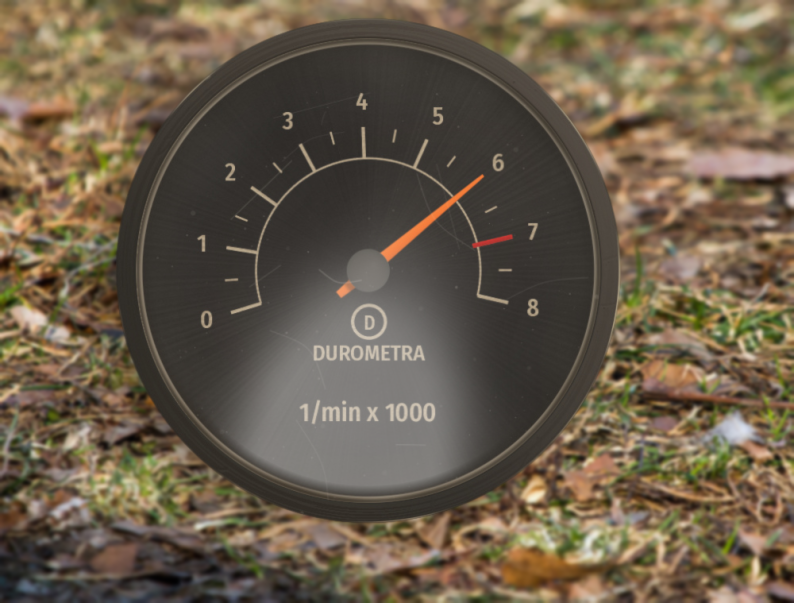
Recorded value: 6000 rpm
